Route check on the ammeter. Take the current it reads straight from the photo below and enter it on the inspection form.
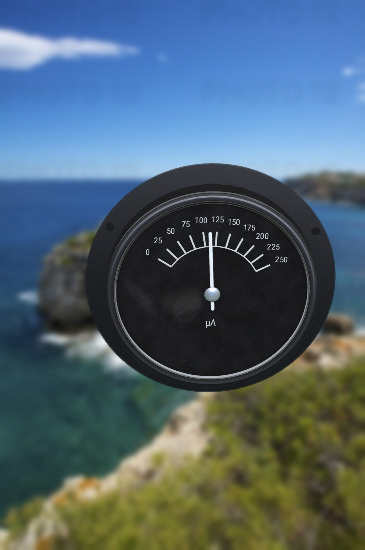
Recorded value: 112.5 µA
